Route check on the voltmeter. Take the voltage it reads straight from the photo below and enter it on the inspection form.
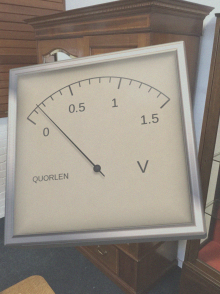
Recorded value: 0.15 V
